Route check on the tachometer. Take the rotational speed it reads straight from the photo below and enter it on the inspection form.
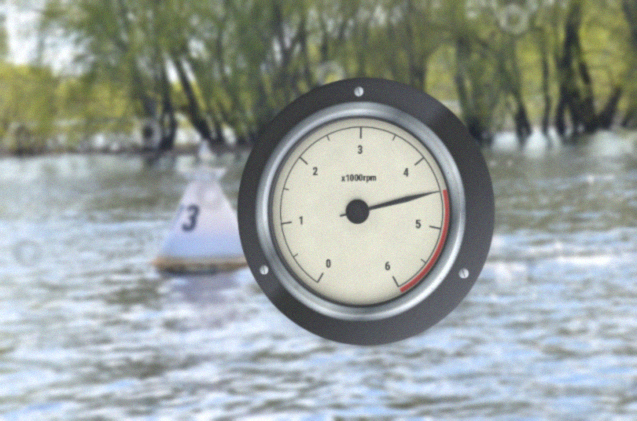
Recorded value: 4500 rpm
